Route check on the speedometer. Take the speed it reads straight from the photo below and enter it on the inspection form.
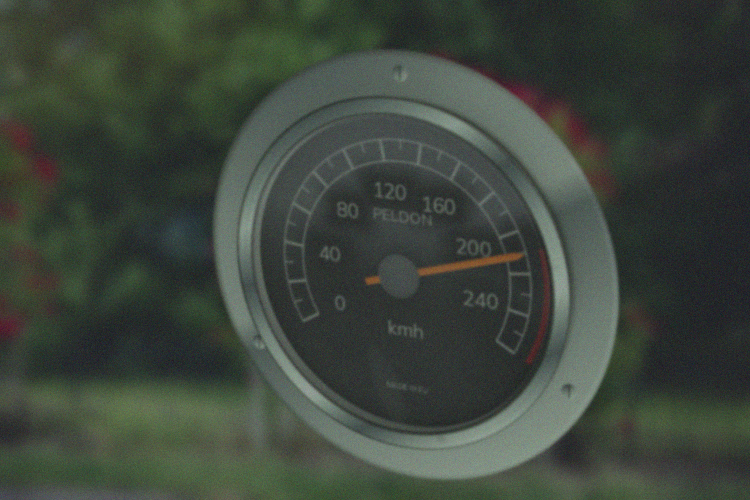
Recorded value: 210 km/h
